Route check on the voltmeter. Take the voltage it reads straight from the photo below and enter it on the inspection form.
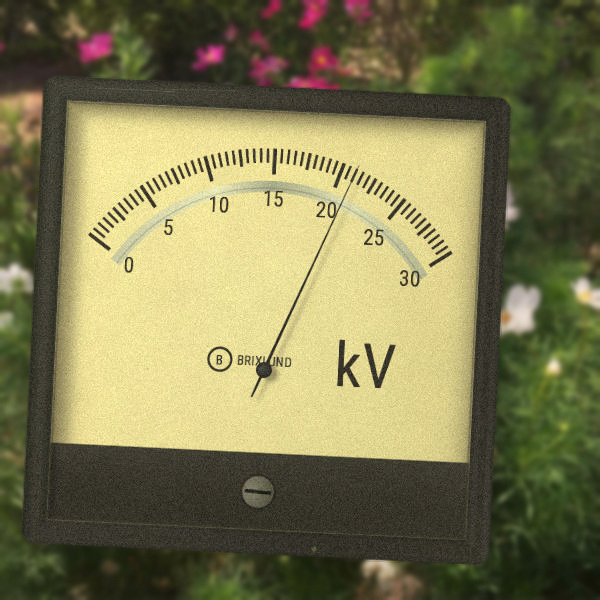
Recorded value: 21 kV
